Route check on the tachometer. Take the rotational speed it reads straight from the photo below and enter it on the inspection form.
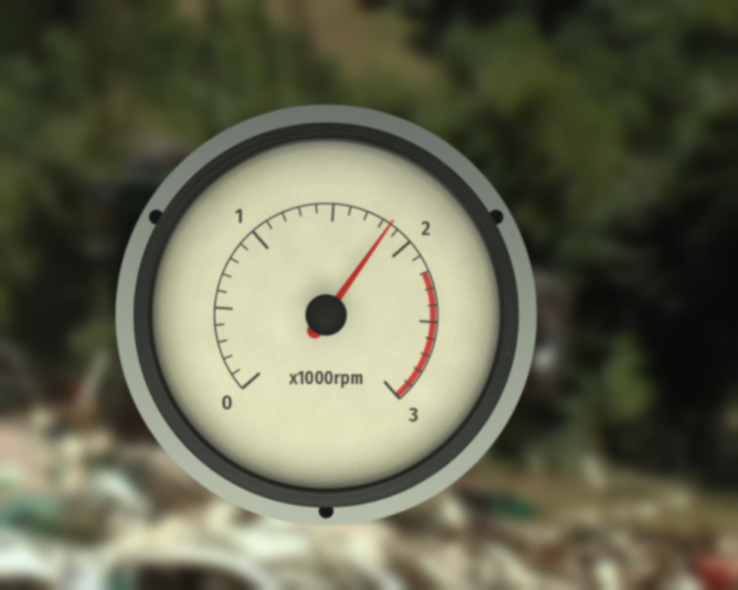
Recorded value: 1850 rpm
